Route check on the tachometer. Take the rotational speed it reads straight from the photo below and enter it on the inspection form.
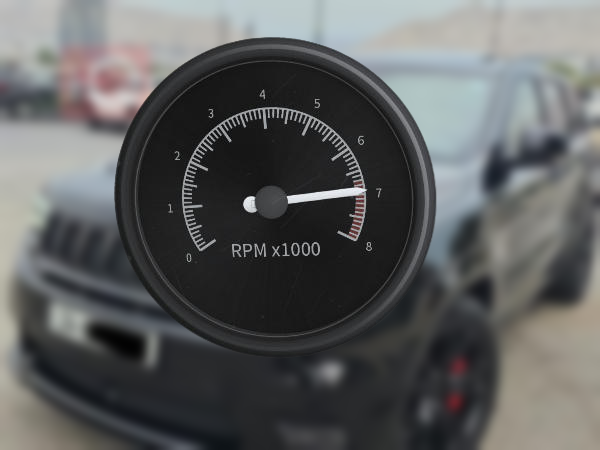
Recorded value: 6900 rpm
